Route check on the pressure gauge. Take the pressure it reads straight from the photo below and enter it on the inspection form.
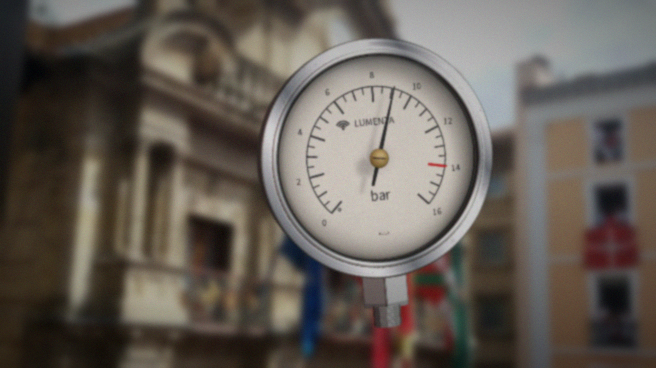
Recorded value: 9 bar
